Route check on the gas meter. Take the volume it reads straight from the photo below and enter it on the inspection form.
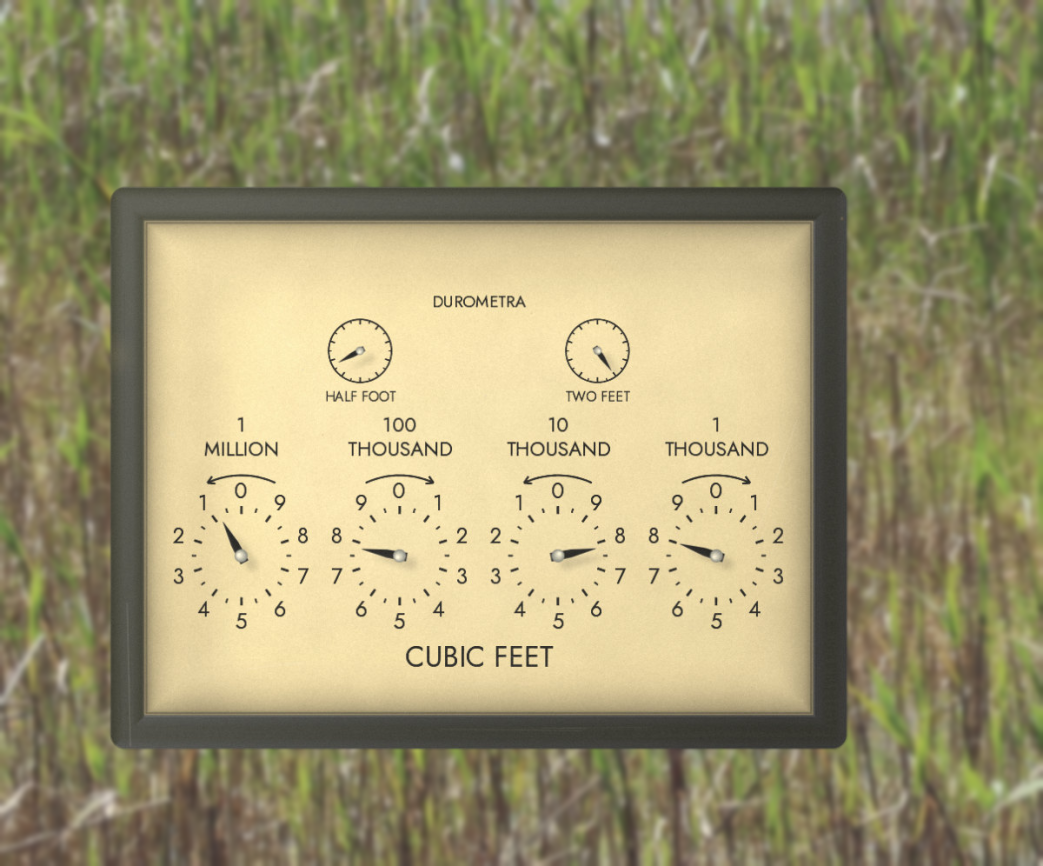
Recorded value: 77800 ft³
